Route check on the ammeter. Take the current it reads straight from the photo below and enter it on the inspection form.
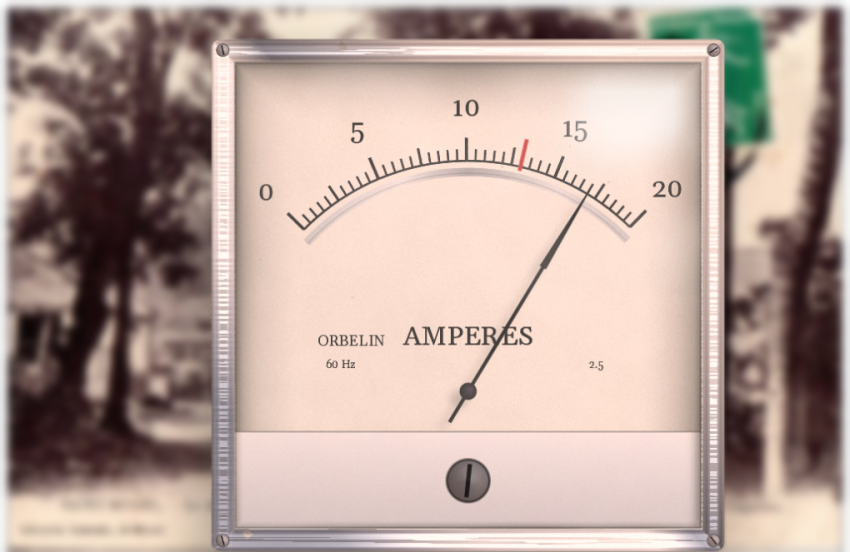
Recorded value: 17 A
